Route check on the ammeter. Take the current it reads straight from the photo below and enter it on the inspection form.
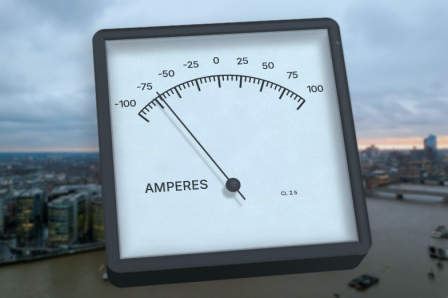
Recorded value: -70 A
